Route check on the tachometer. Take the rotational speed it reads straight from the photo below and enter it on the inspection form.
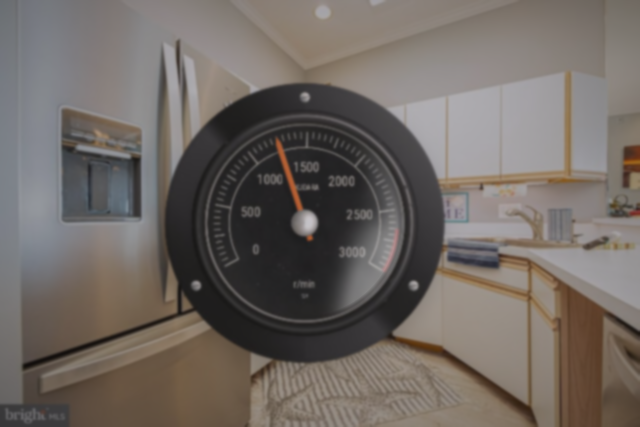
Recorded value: 1250 rpm
